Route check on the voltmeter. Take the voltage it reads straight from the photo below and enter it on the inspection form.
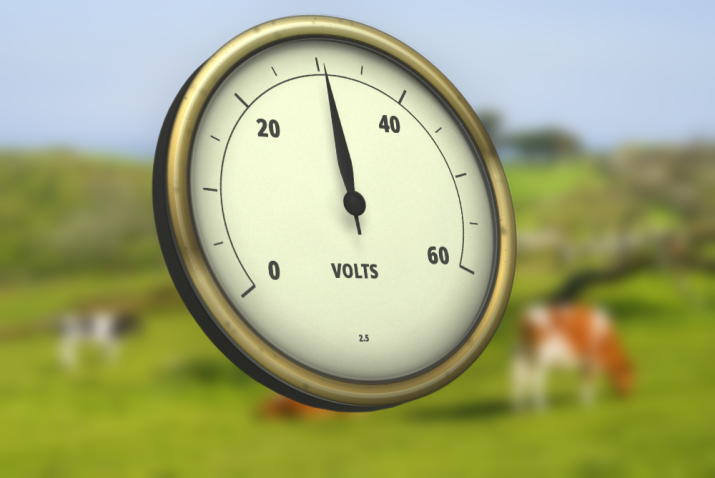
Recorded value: 30 V
